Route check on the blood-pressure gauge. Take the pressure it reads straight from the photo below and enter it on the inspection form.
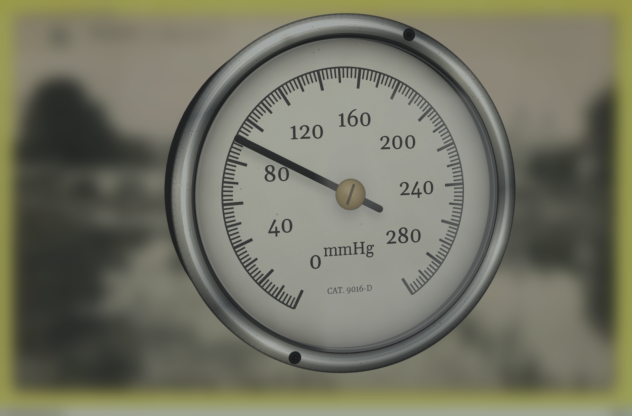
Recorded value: 90 mmHg
